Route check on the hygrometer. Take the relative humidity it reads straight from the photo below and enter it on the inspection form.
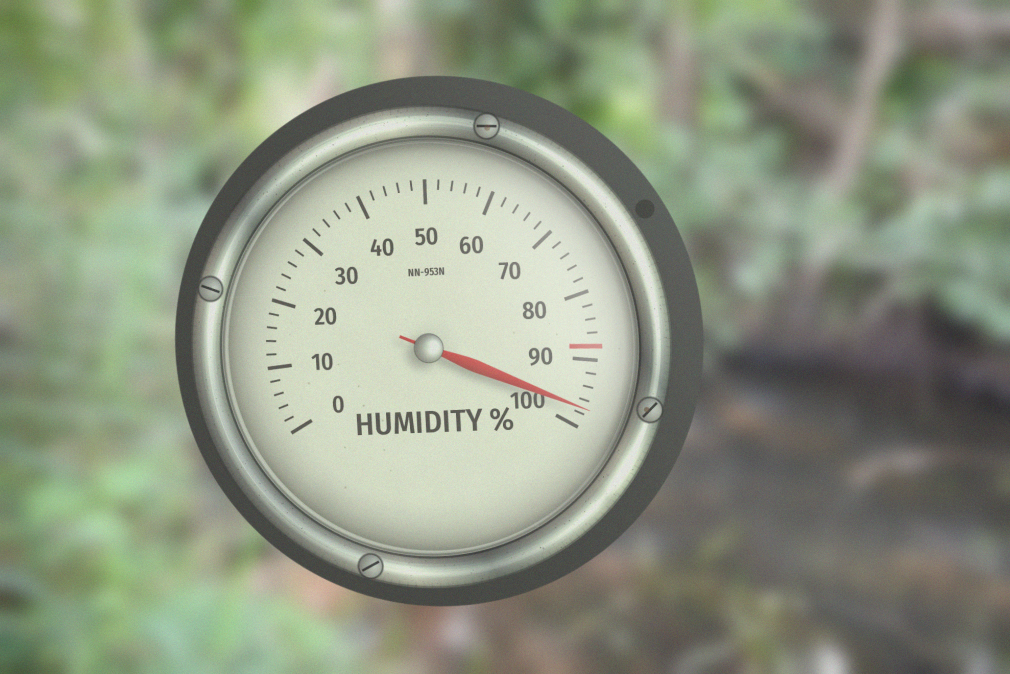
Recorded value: 97 %
